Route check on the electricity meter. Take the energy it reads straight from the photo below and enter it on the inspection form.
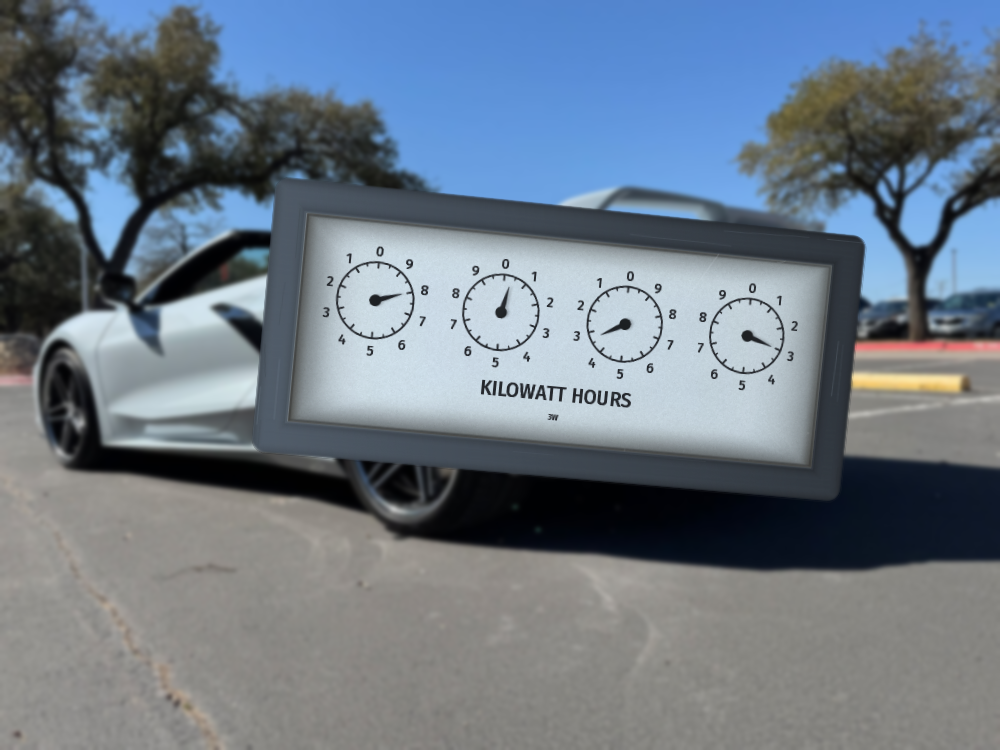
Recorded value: 8033 kWh
